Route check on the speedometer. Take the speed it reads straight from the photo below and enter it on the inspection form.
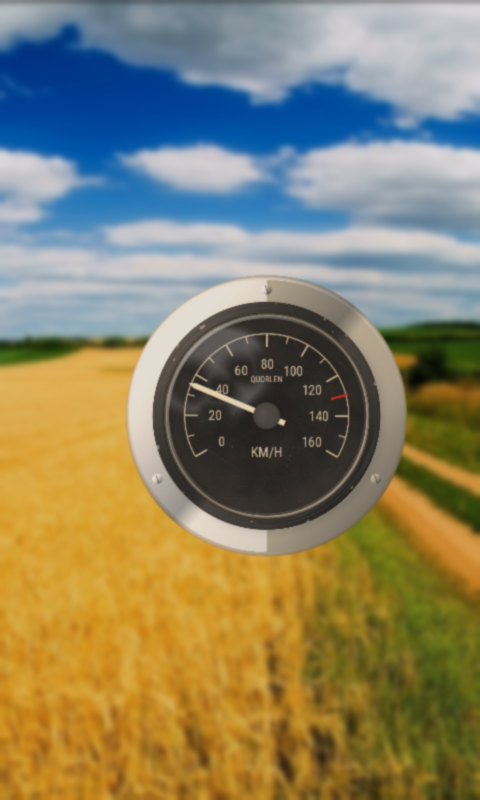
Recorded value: 35 km/h
